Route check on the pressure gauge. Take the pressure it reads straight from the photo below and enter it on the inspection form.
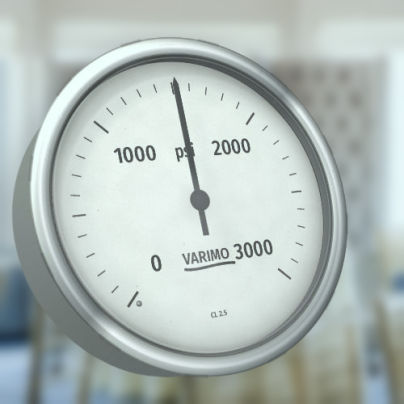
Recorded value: 1500 psi
